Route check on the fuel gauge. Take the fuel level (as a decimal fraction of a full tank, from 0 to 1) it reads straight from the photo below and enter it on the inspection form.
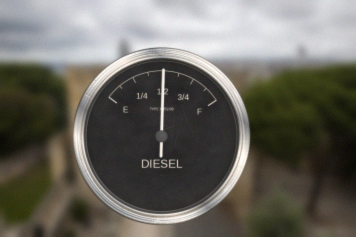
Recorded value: 0.5
